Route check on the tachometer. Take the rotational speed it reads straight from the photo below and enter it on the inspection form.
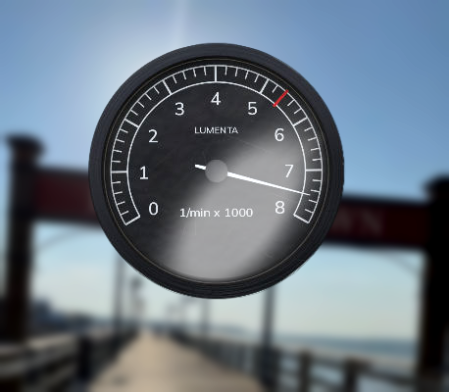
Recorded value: 7500 rpm
